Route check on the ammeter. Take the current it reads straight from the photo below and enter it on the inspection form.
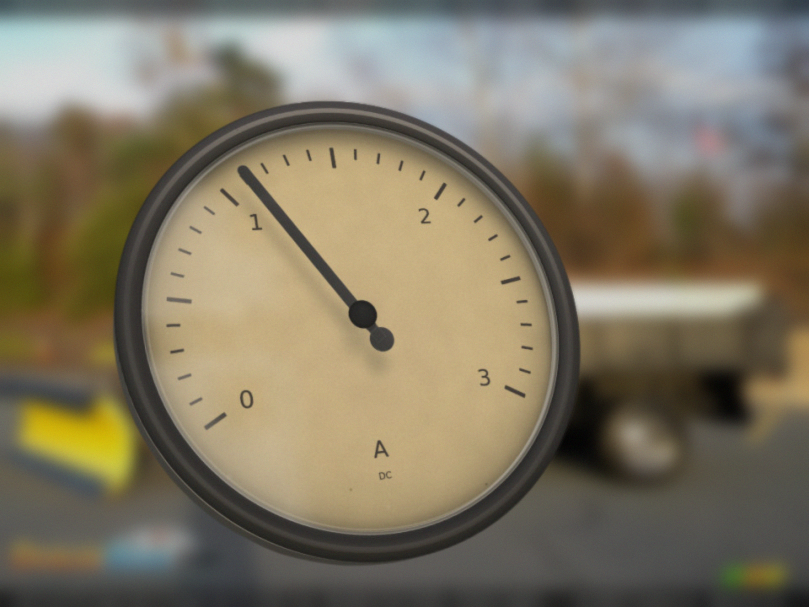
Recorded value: 1.1 A
